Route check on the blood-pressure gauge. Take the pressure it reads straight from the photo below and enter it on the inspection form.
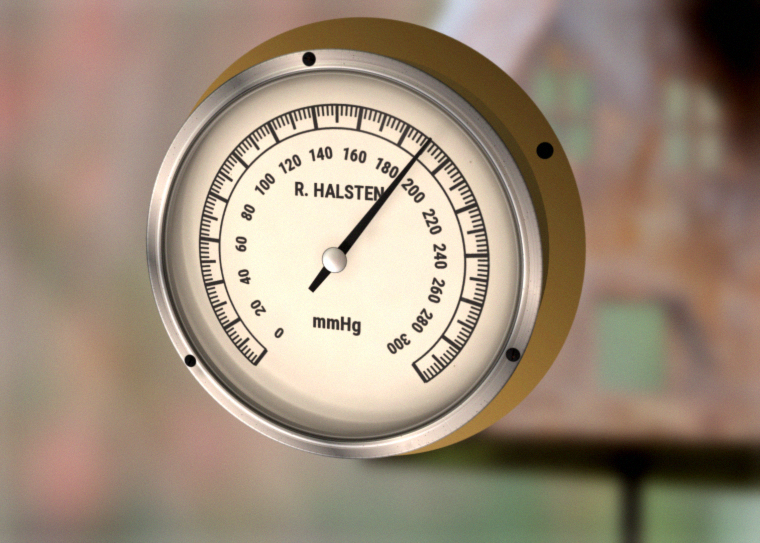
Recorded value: 190 mmHg
